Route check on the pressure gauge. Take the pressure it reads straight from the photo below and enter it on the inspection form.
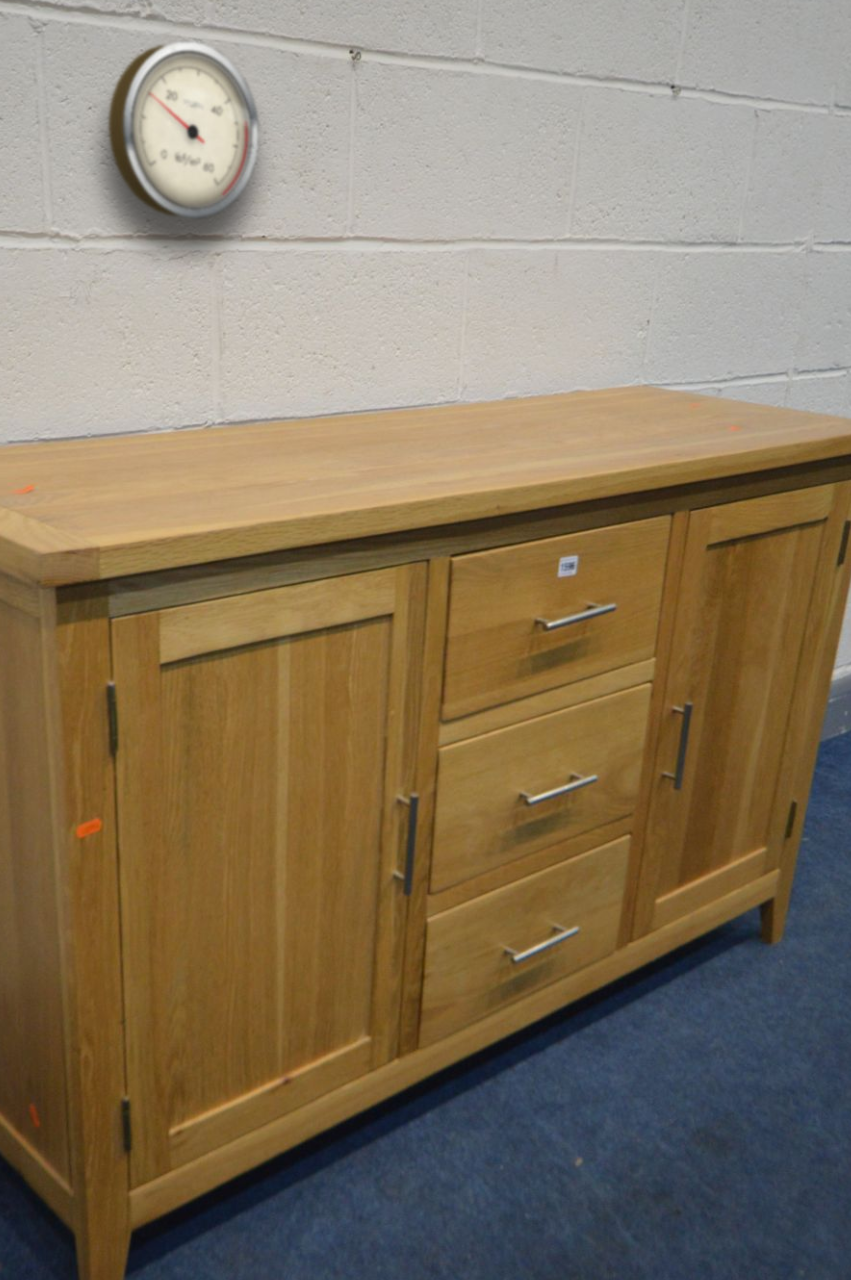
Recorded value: 15 psi
